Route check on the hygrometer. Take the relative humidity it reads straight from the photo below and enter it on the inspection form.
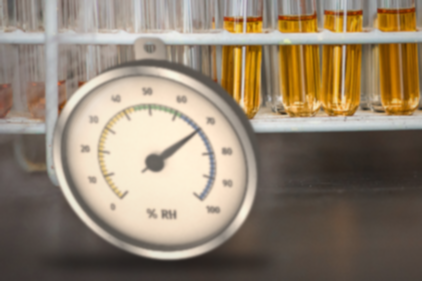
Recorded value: 70 %
